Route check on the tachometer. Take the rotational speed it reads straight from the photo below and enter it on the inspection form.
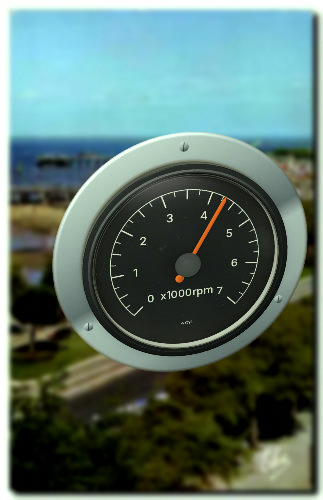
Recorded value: 4250 rpm
